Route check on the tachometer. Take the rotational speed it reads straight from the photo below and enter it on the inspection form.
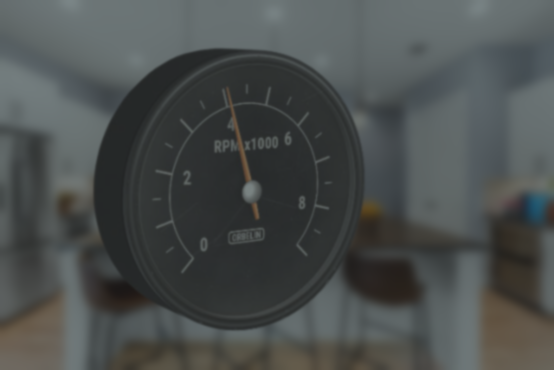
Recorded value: 4000 rpm
